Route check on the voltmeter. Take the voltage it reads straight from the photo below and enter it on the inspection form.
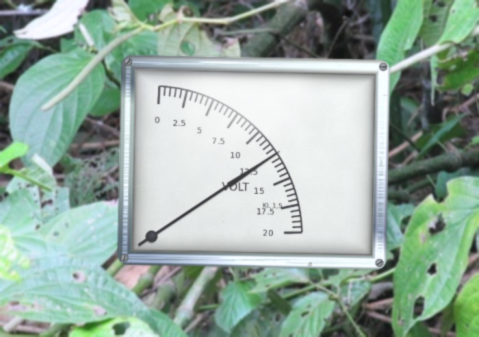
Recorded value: 12.5 V
